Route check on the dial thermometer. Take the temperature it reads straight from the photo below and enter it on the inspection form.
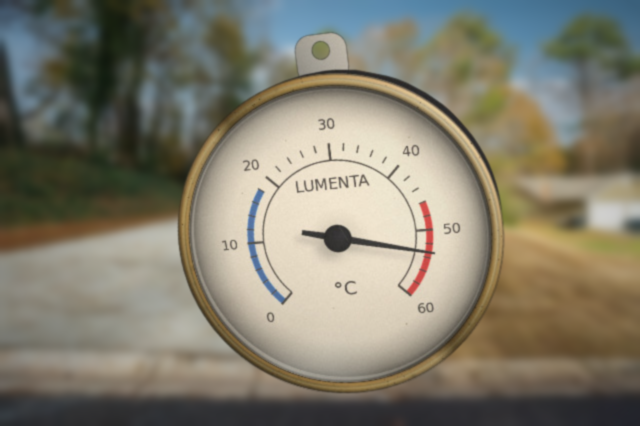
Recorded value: 53 °C
